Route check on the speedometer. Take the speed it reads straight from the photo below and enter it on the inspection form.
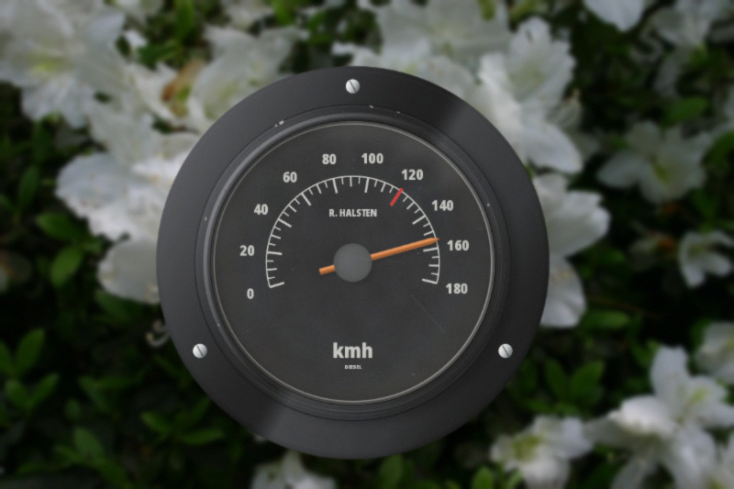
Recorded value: 155 km/h
